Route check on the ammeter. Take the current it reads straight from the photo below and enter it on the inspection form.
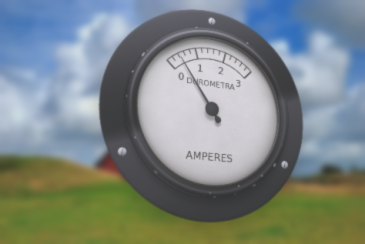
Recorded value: 0.4 A
